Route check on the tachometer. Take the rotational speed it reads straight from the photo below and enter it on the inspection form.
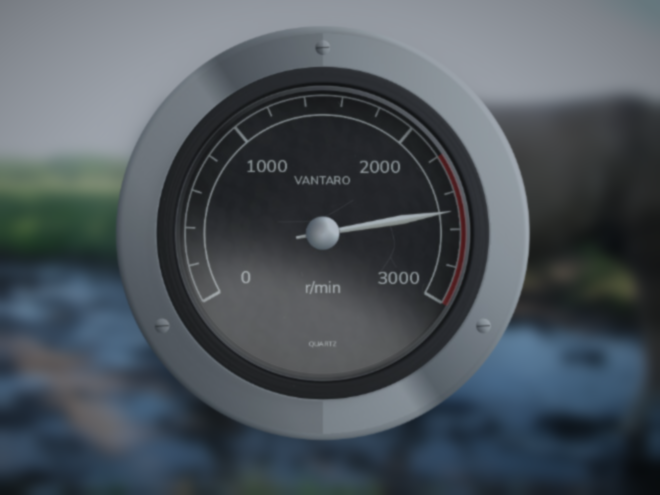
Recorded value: 2500 rpm
